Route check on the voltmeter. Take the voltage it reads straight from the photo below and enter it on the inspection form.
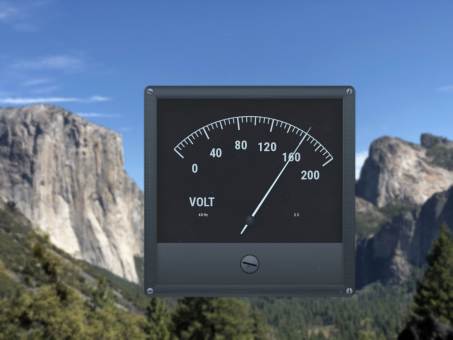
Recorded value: 160 V
